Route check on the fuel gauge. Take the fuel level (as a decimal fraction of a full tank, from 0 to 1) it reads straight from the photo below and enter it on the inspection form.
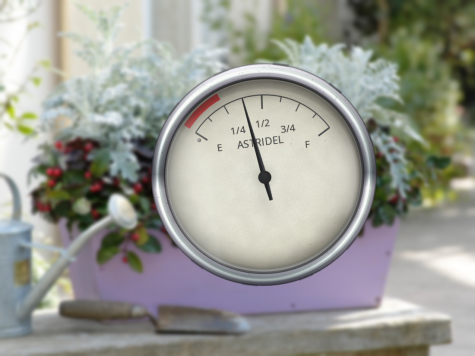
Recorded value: 0.375
